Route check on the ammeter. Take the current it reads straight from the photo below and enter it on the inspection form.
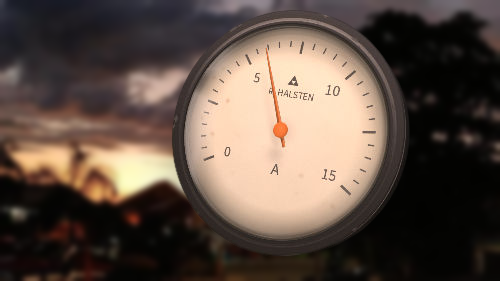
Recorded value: 6 A
